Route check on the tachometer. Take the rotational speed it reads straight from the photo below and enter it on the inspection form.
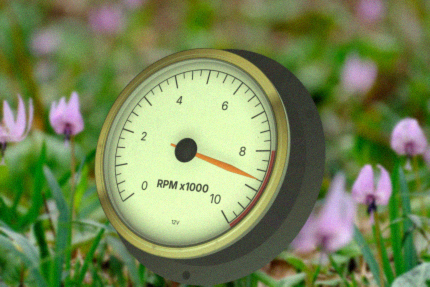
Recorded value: 8750 rpm
